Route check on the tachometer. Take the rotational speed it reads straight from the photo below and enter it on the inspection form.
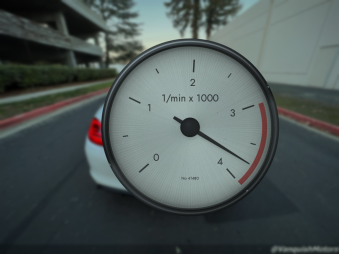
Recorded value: 3750 rpm
